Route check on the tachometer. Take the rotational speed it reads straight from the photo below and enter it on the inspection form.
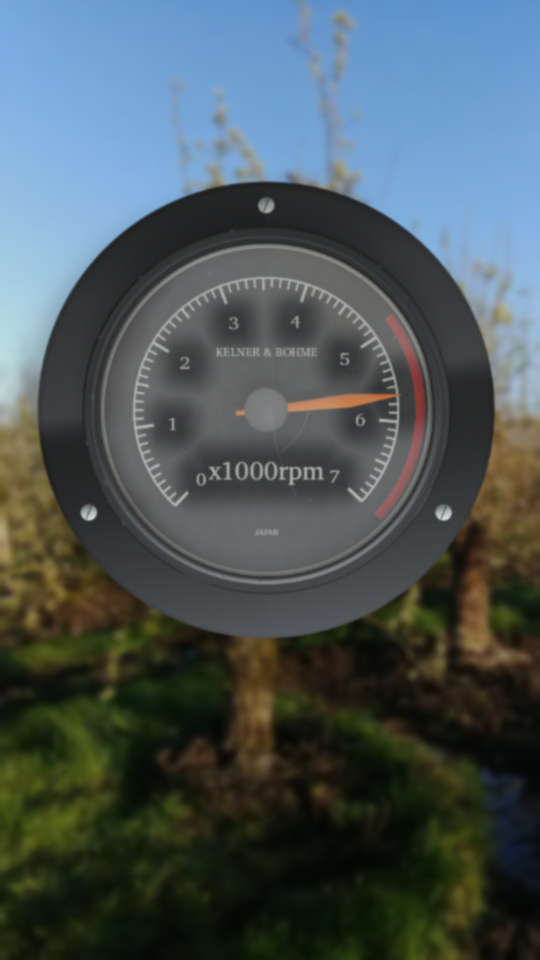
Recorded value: 5700 rpm
